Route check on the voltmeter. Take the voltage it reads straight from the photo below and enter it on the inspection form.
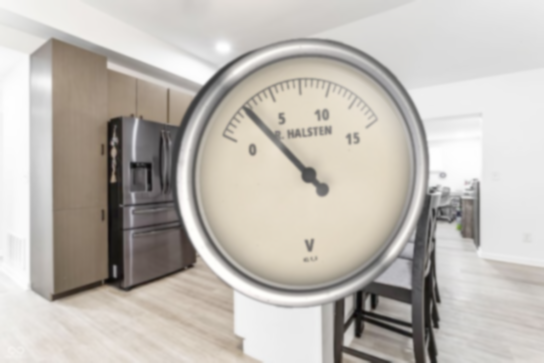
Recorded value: 2.5 V
